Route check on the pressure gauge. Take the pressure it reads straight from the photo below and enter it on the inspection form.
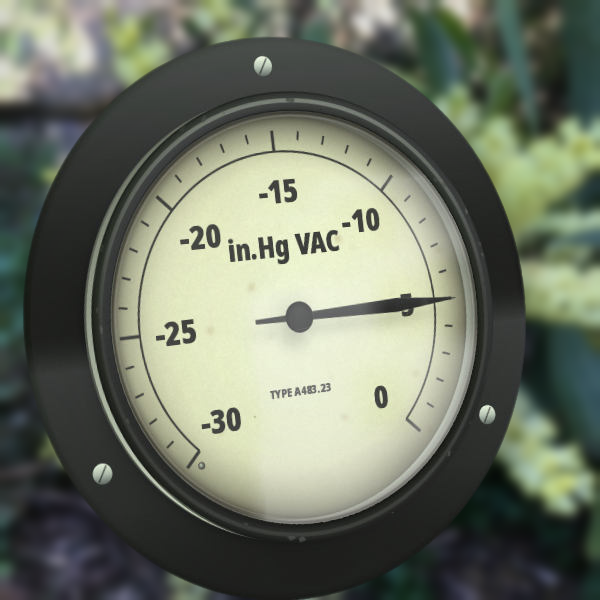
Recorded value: -5 inHg
